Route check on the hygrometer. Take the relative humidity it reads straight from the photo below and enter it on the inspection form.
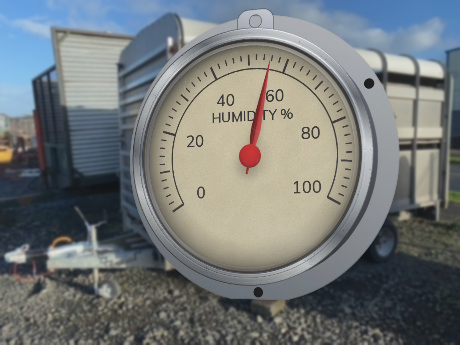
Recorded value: 56 %
